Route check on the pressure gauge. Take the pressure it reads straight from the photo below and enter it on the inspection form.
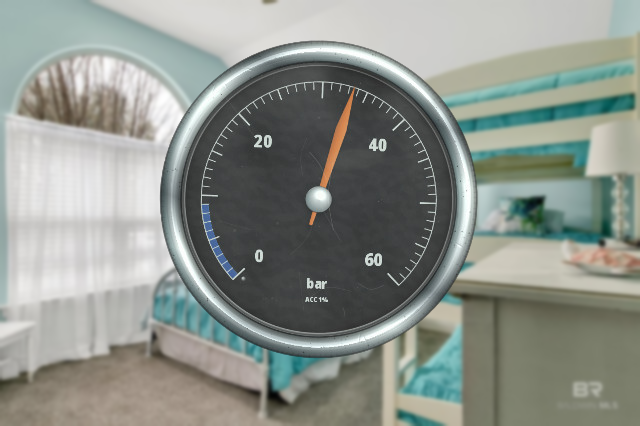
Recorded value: 33.5 bar
